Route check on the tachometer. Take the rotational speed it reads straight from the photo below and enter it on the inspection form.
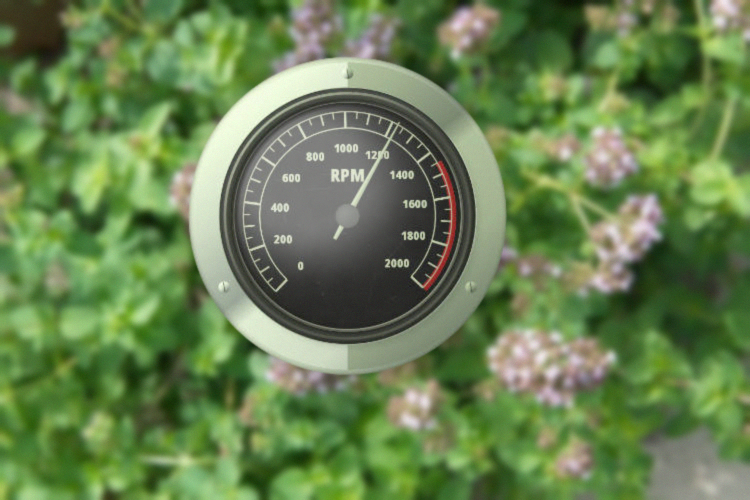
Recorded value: 1225 rpm
